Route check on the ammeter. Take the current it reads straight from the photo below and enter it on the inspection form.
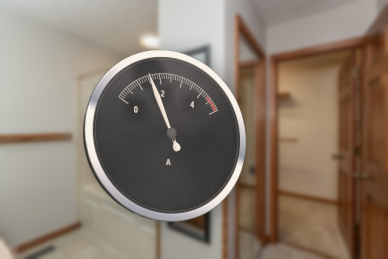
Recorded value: 1.5 A
